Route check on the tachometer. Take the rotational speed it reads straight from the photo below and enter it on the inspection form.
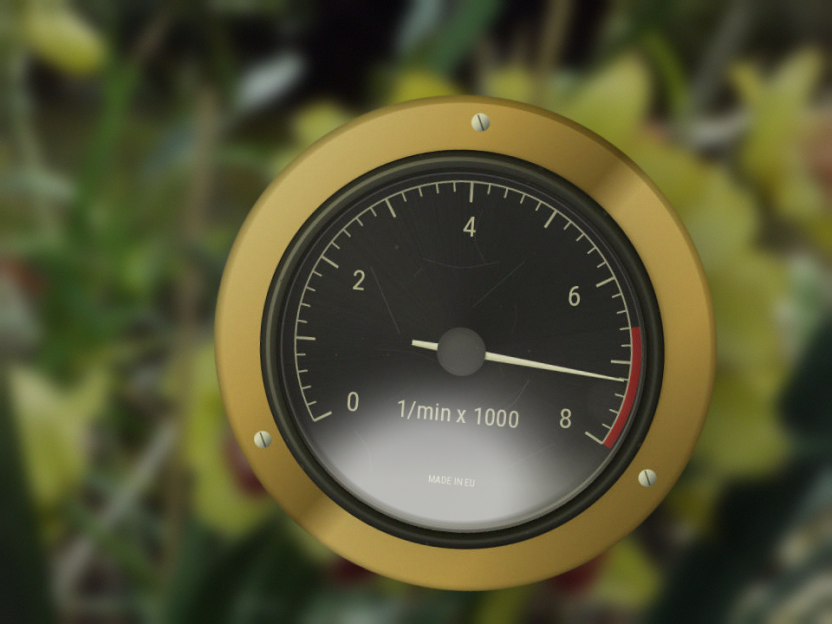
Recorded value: 7200 rpm
